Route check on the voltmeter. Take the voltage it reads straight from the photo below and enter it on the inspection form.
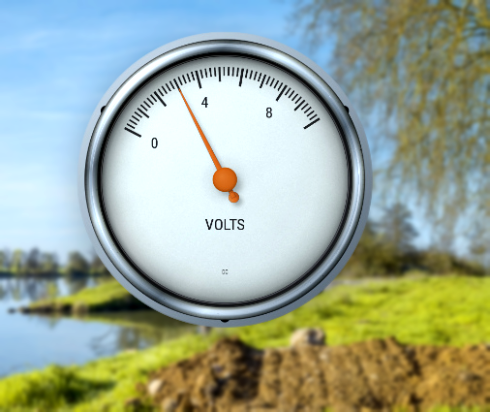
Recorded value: 3 V
